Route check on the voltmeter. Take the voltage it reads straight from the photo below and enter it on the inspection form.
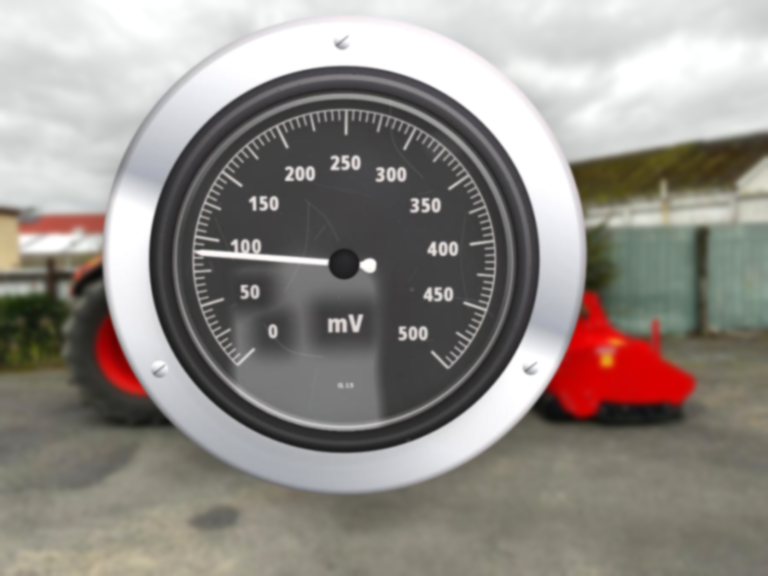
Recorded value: 90 mV
